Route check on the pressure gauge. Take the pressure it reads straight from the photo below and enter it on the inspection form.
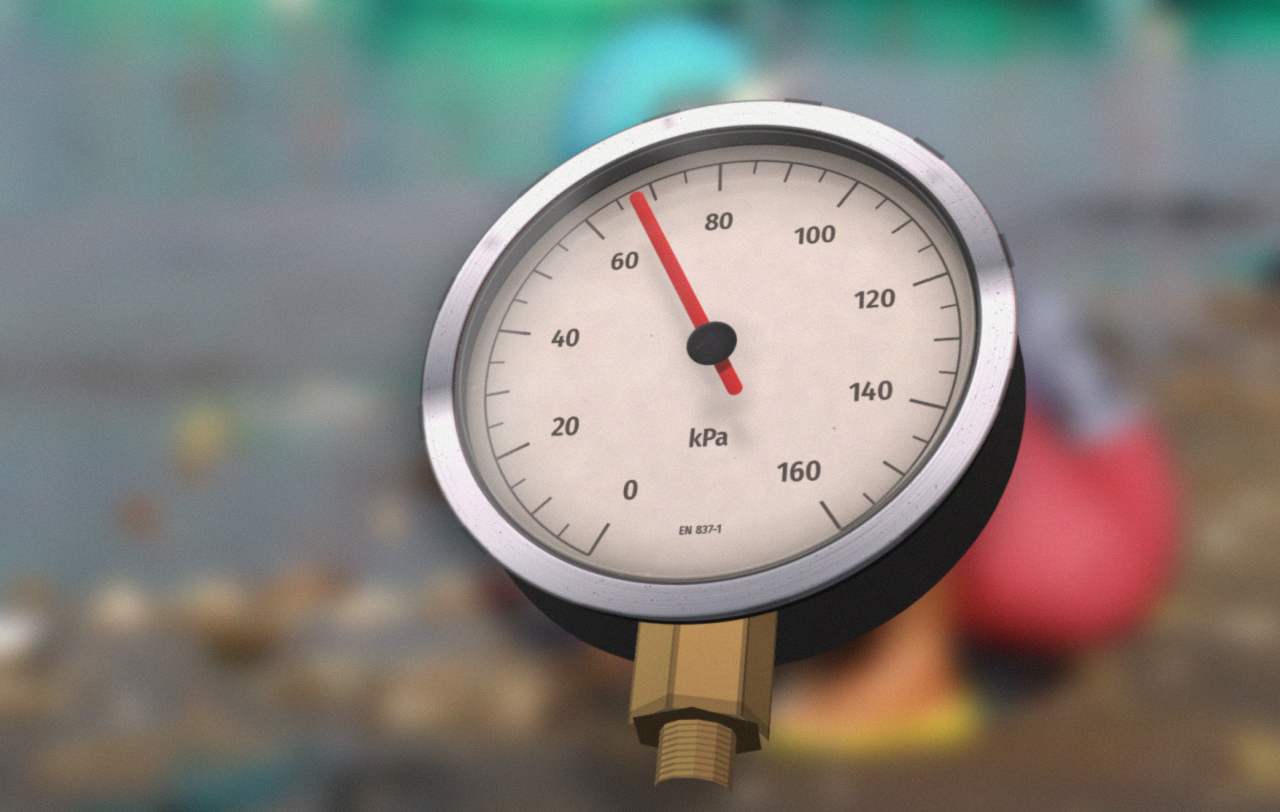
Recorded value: 67.5 kPa
